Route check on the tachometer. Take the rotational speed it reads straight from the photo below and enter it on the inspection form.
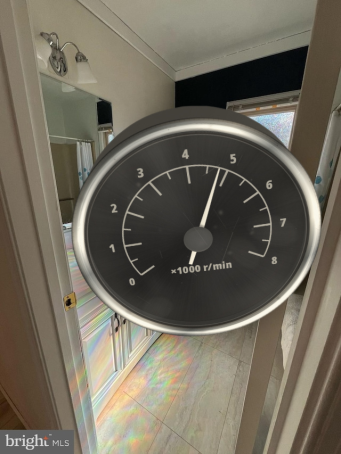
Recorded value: 4750 rpm
